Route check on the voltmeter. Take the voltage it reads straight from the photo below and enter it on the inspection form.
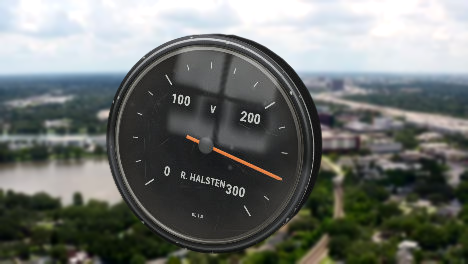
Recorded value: 260 V
